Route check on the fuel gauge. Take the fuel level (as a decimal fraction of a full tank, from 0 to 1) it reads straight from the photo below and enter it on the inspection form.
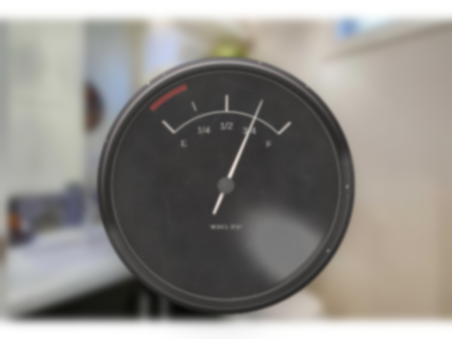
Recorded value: 0.75
